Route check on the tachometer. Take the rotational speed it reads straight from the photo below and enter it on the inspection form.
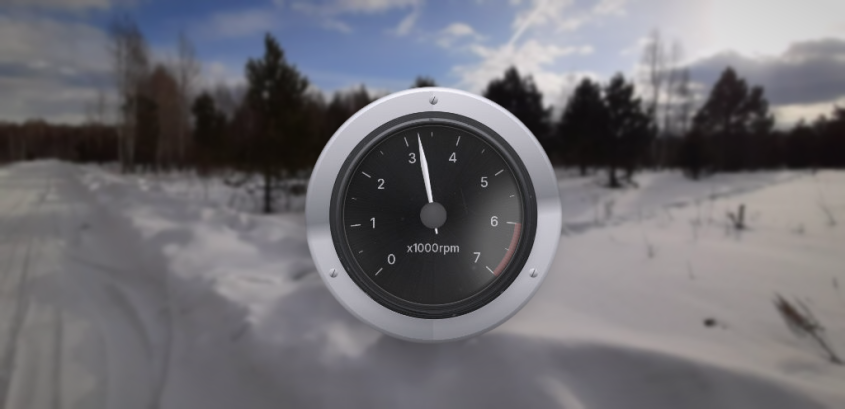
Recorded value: 3250 rpm
